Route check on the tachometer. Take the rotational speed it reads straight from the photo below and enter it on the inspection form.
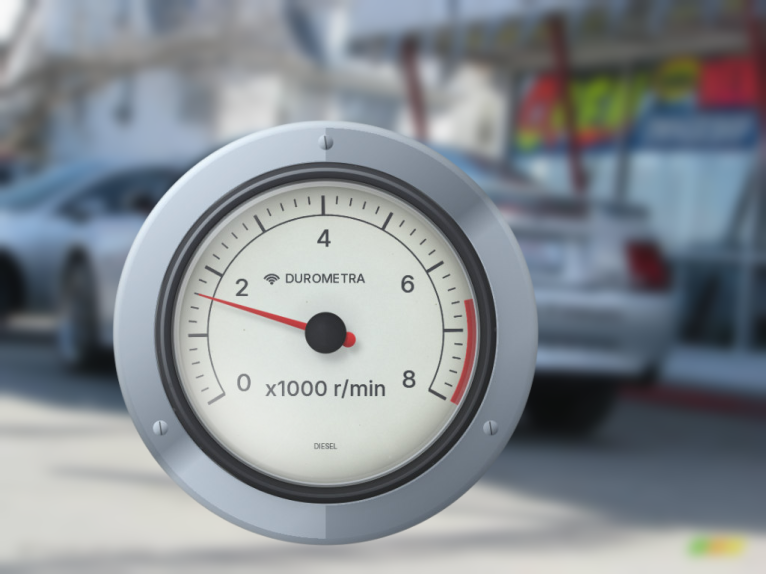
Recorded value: 1600 rpm
